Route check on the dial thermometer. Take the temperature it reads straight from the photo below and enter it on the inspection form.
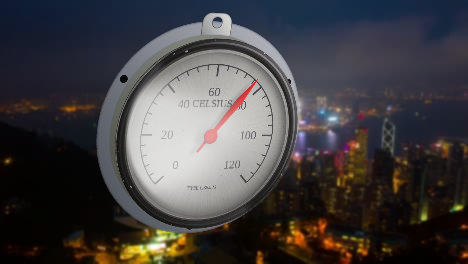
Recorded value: 76 °C
